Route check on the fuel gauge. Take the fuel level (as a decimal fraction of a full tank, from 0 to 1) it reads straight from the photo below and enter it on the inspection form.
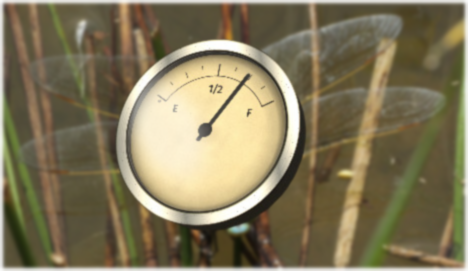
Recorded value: 0.75
